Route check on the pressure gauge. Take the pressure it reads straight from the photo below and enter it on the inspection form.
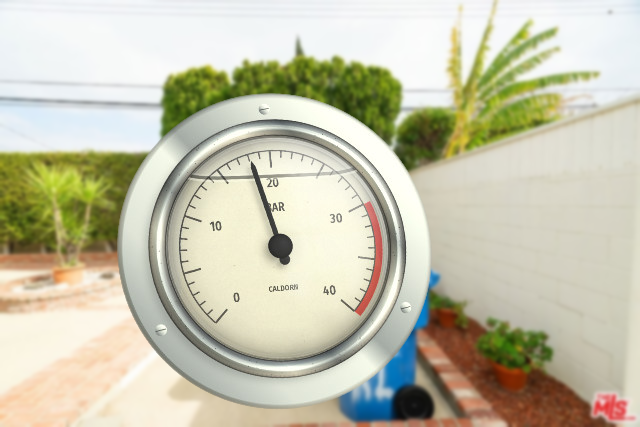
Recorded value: 18 bar
